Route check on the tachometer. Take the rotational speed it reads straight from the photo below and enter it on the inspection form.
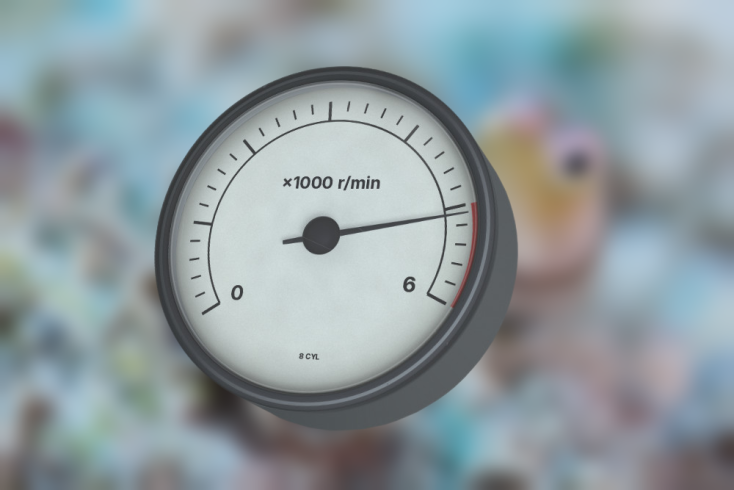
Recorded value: 5100 rpm
